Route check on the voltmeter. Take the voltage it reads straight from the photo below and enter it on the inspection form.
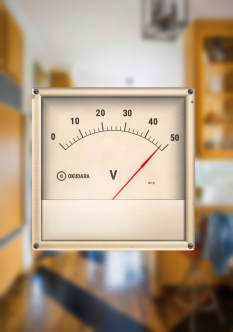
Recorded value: 48 V
